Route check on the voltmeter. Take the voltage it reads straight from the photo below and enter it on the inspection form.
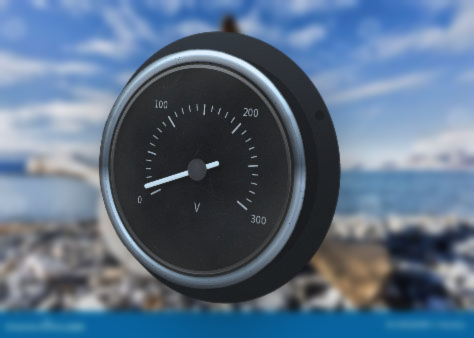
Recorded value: 10 V
